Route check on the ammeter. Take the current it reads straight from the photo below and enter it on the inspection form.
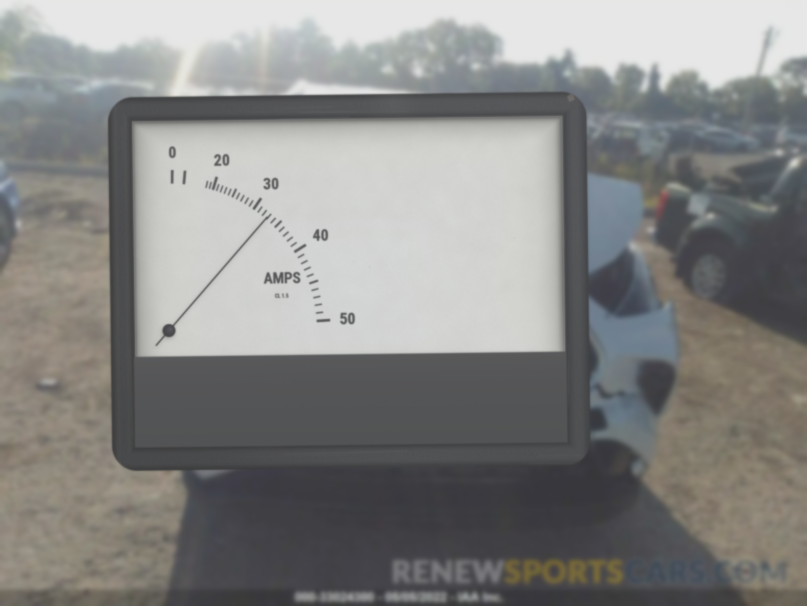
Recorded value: 33 A
